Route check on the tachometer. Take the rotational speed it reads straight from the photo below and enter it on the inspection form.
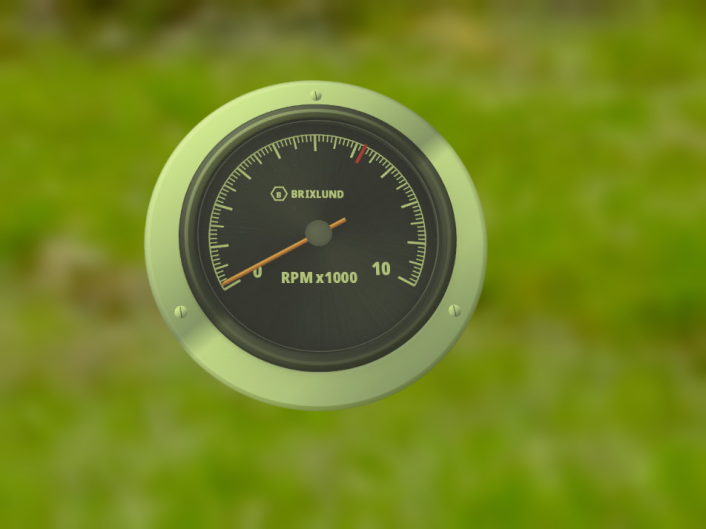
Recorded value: 100 rpm
